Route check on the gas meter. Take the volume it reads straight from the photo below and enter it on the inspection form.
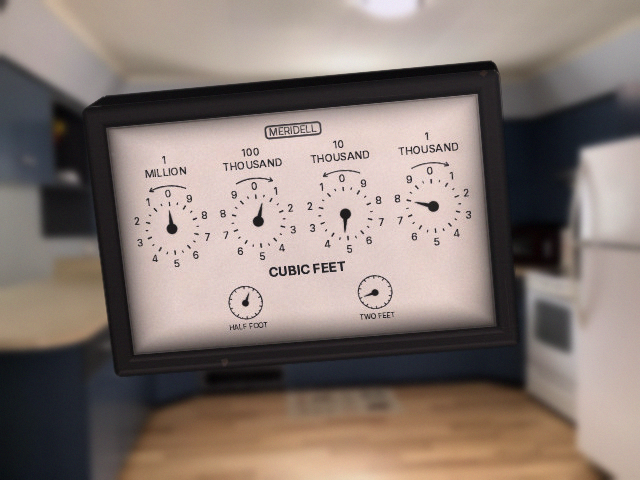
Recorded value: 4800 ft³
